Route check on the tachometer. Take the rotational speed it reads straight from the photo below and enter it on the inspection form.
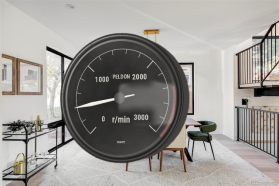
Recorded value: 400 rpm
